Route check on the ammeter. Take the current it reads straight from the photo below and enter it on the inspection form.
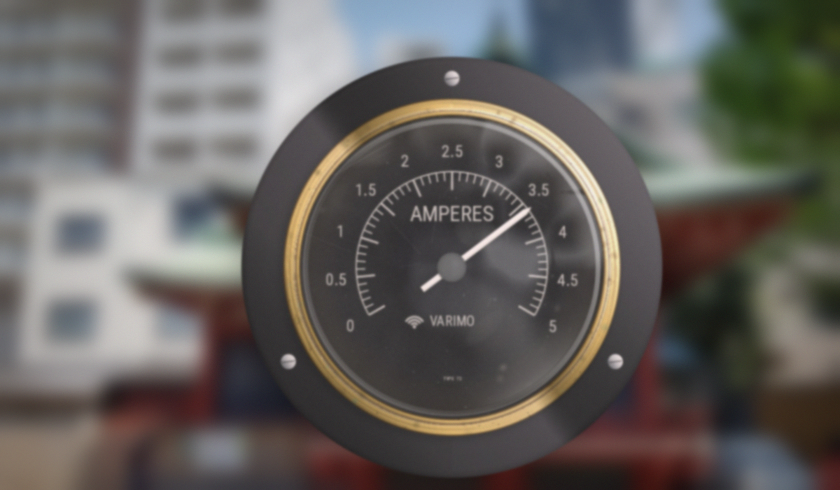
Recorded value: 3.6 A
